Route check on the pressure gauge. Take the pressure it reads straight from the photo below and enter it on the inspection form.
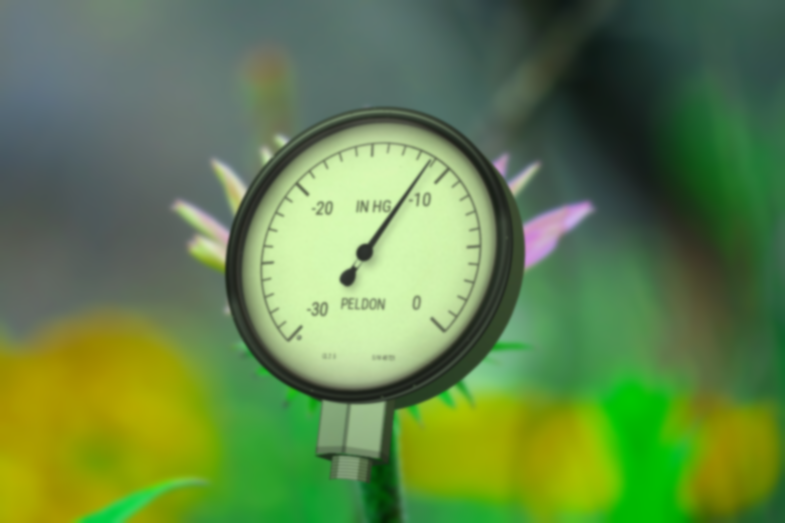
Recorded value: -11 inHg
